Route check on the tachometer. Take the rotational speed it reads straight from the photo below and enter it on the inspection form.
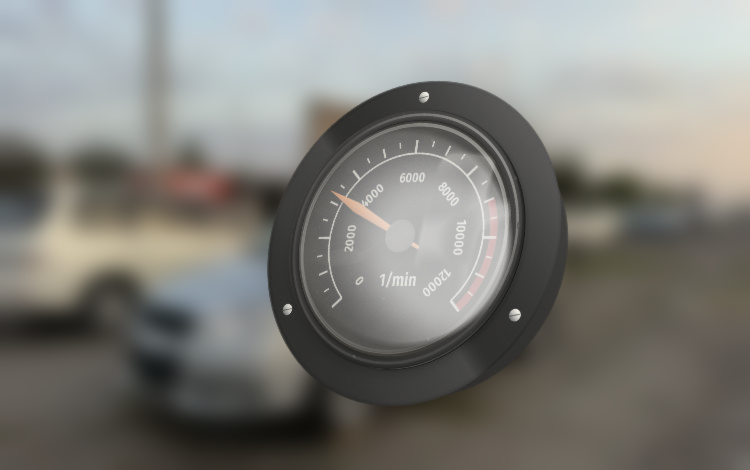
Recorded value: 3250 rpm
